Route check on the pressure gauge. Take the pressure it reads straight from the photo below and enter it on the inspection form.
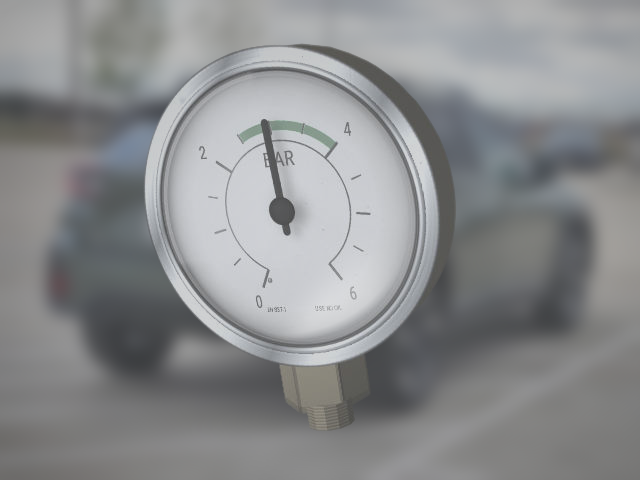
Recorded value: 3 bar
